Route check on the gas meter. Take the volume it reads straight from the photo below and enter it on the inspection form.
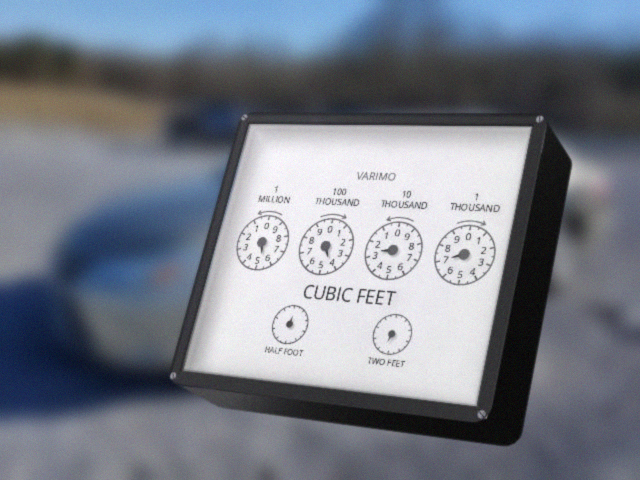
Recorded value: 542700 ft³
